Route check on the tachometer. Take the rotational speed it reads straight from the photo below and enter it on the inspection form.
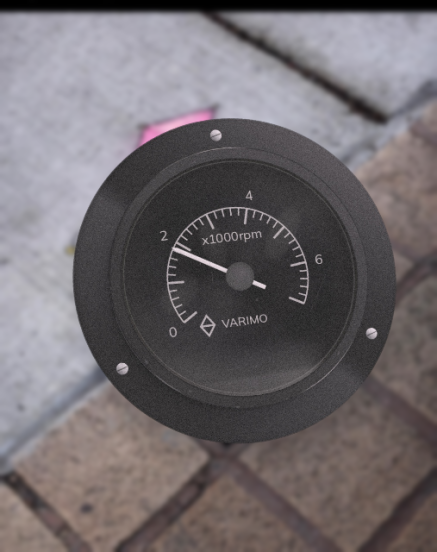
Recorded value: 1800 rpm
